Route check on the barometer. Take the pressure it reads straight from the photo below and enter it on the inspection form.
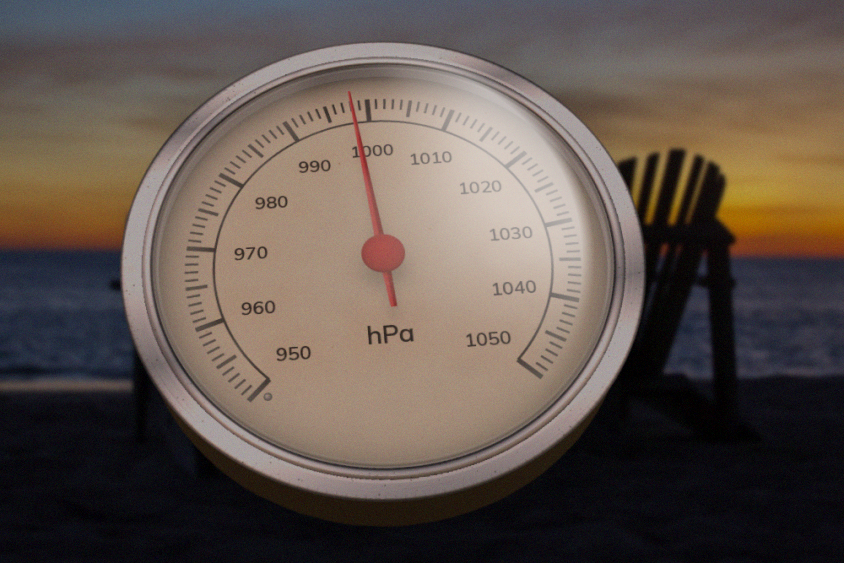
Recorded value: 998 hPa
